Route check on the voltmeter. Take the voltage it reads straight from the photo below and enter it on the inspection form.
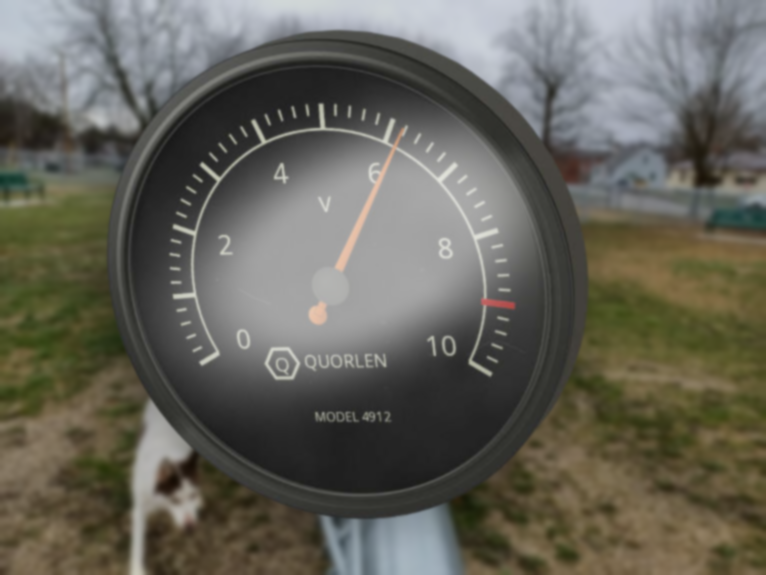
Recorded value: 6.2 V
